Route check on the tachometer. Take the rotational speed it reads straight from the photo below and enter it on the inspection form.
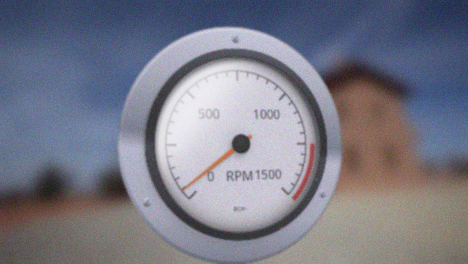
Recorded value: 50 rpm
